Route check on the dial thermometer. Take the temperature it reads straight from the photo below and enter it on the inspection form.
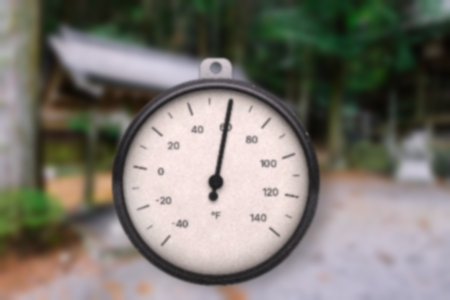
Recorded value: 60 °F
